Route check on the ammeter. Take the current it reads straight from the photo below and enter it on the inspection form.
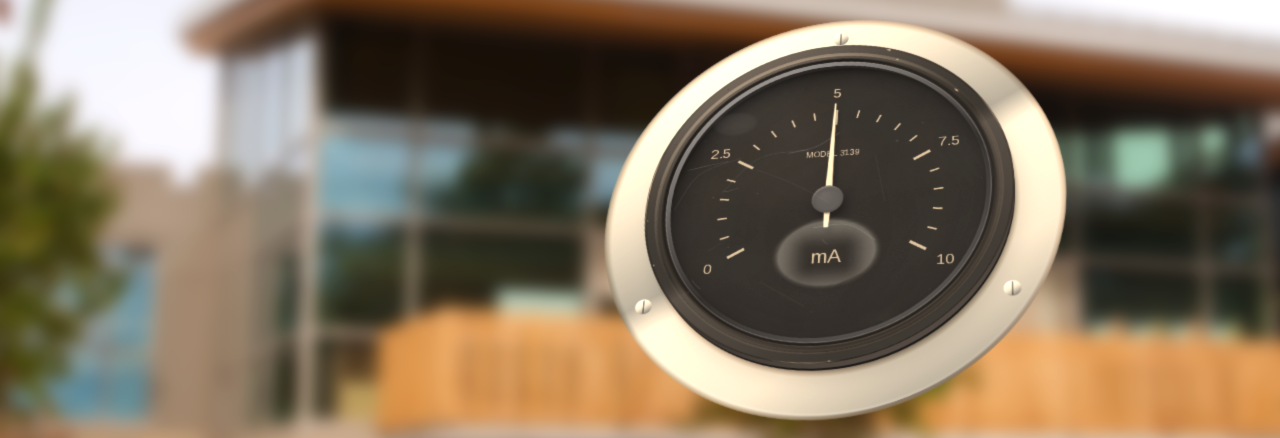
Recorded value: 5 mA
